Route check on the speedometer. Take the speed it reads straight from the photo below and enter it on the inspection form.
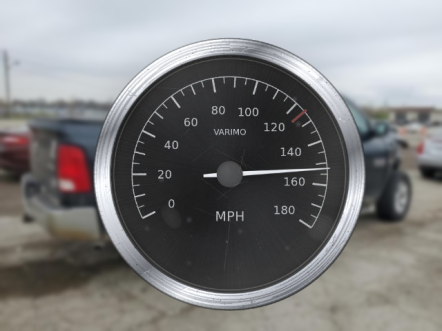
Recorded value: 152.5 mph
